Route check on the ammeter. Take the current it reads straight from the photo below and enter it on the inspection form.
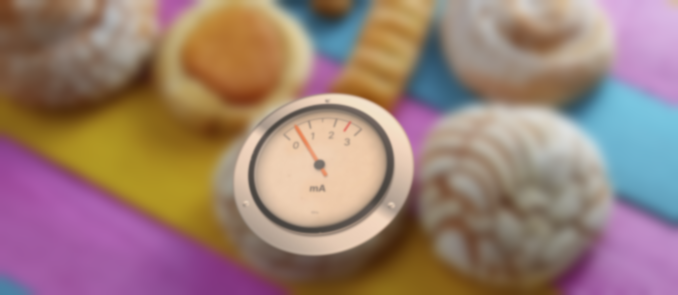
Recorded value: 0.5 mA
